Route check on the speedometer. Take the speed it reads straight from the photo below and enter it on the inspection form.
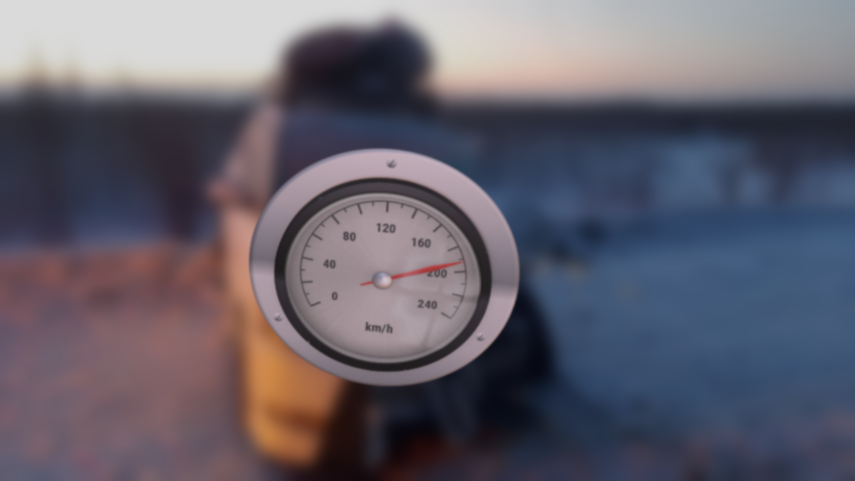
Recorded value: 190 km/h
